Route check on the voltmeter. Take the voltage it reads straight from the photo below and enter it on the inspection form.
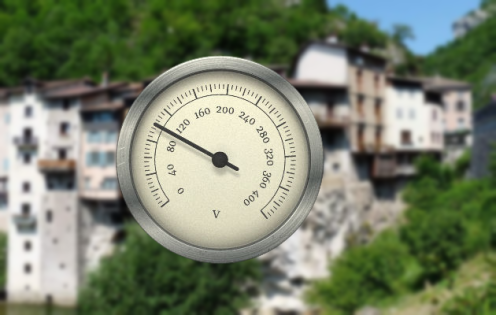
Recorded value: 100 V
